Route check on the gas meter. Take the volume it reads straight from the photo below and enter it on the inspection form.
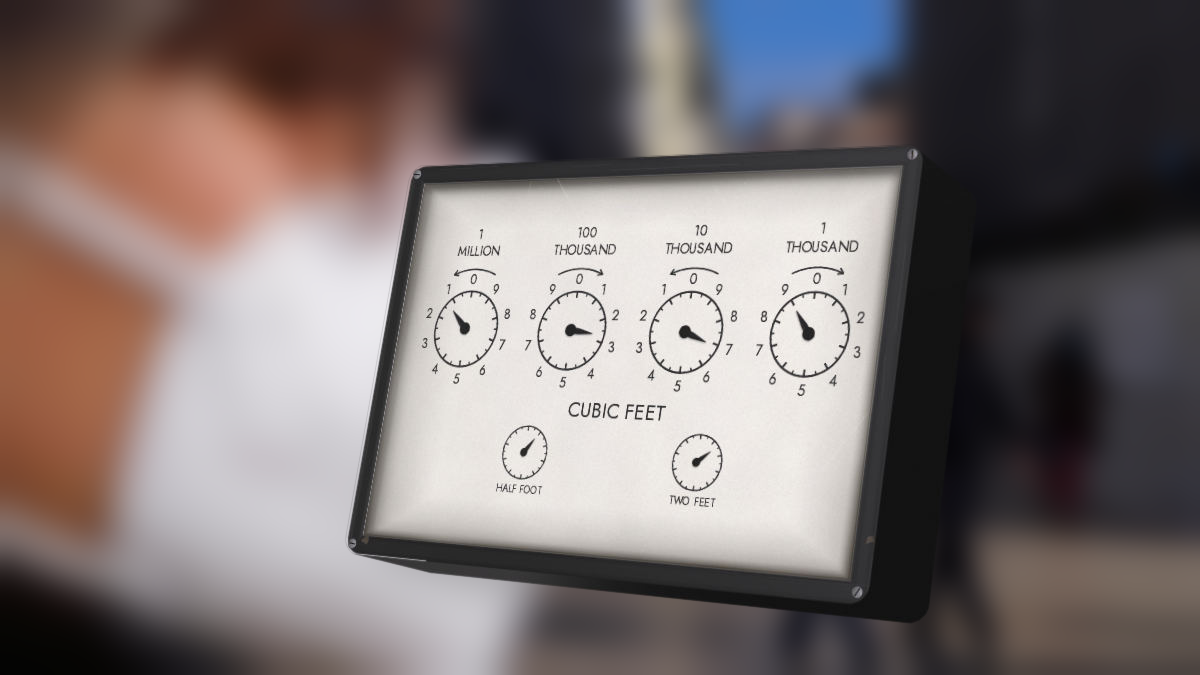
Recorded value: 126900 ft³
